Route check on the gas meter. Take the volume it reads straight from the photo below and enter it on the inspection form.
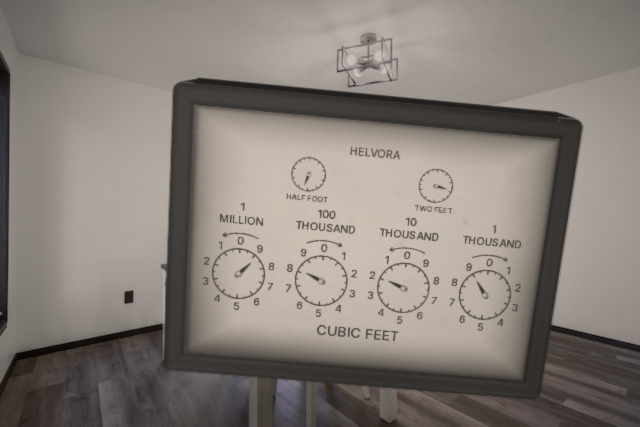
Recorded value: 881900 ft³
